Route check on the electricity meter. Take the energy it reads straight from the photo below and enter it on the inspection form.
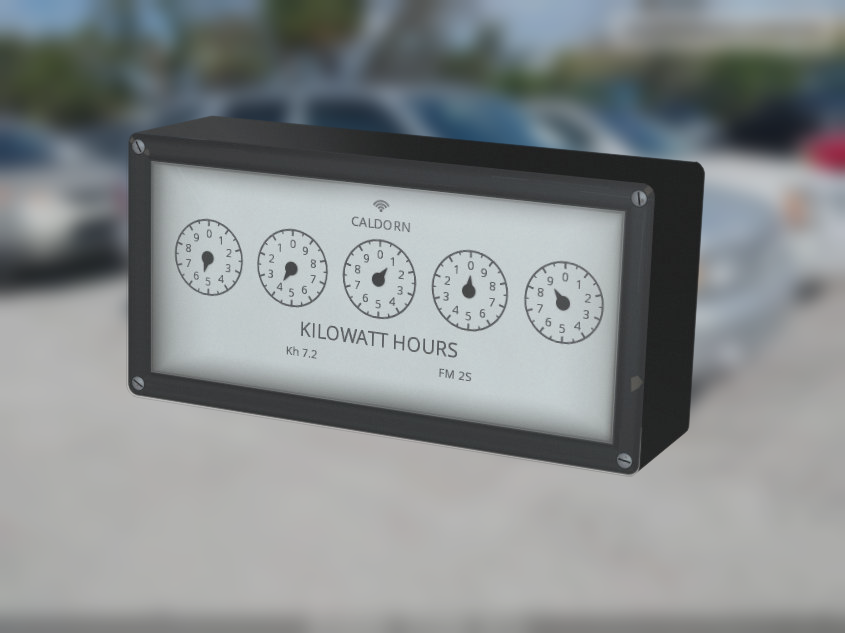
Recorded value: 54099 kWh
